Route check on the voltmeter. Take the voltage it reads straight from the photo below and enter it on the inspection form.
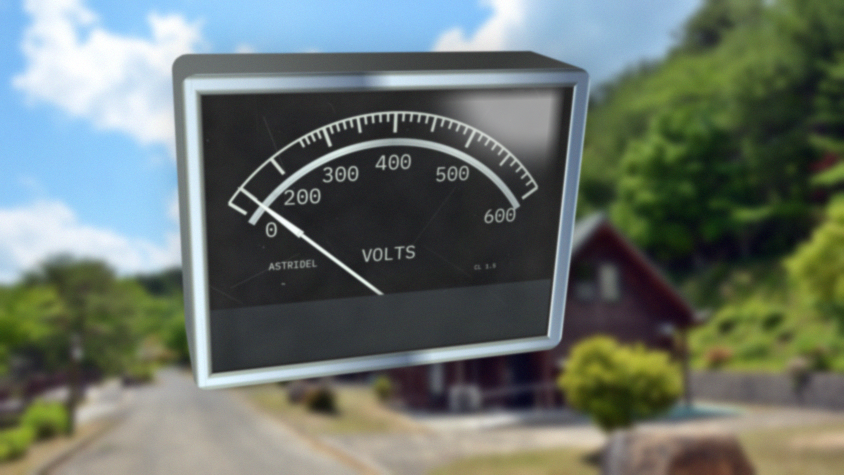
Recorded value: 100 V
